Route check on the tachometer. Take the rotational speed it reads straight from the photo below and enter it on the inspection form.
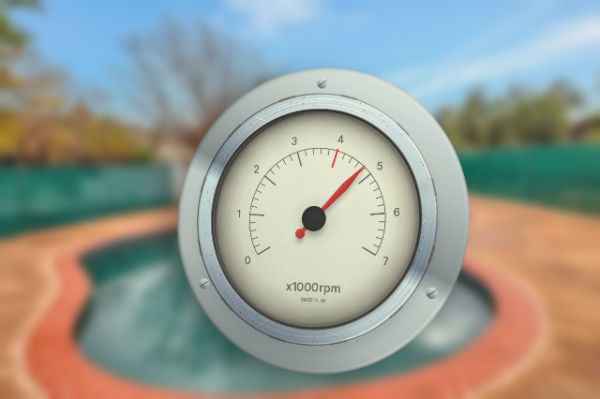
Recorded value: 4800 rpm
